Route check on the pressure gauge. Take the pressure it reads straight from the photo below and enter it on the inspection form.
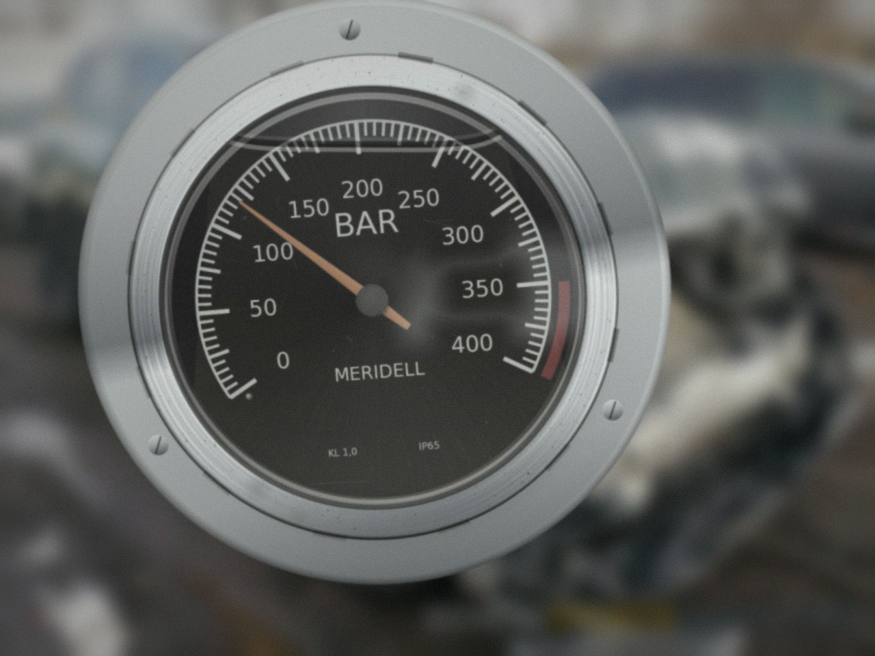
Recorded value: 120 bar
